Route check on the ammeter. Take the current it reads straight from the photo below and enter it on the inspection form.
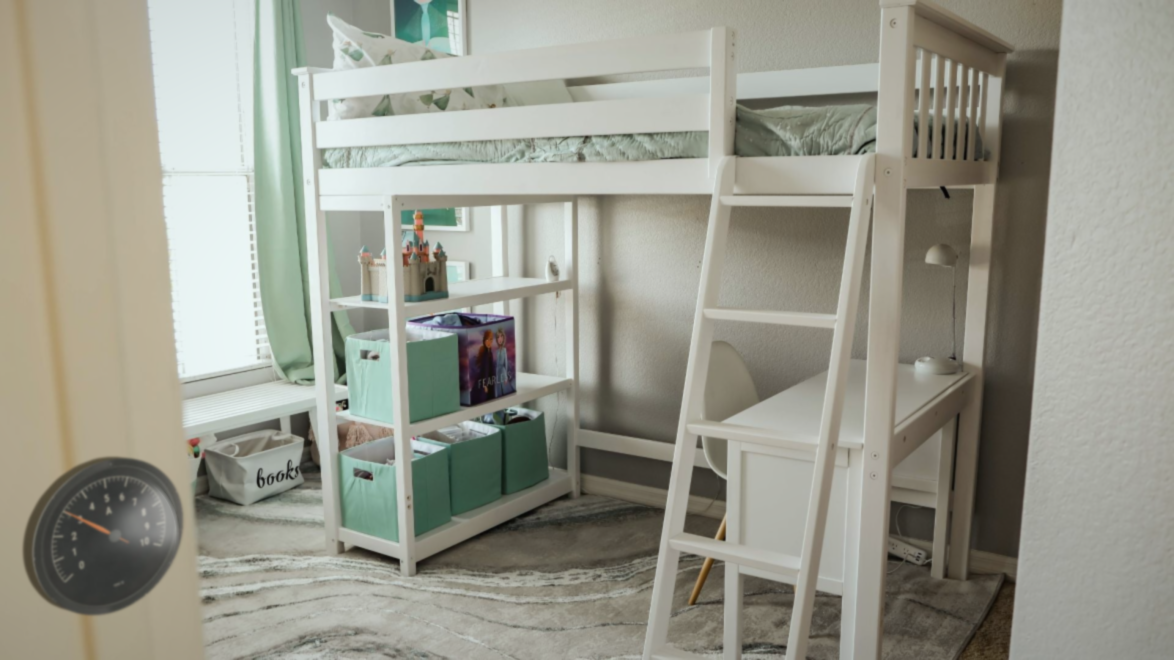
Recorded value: 3 A
